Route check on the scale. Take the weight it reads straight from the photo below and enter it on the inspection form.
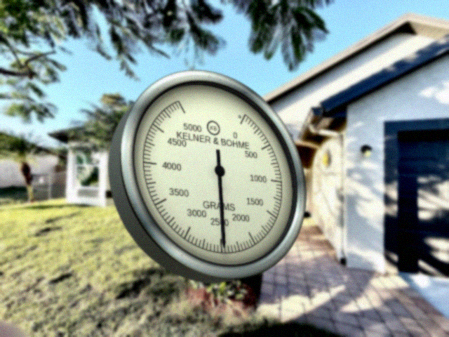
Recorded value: 2500 g
